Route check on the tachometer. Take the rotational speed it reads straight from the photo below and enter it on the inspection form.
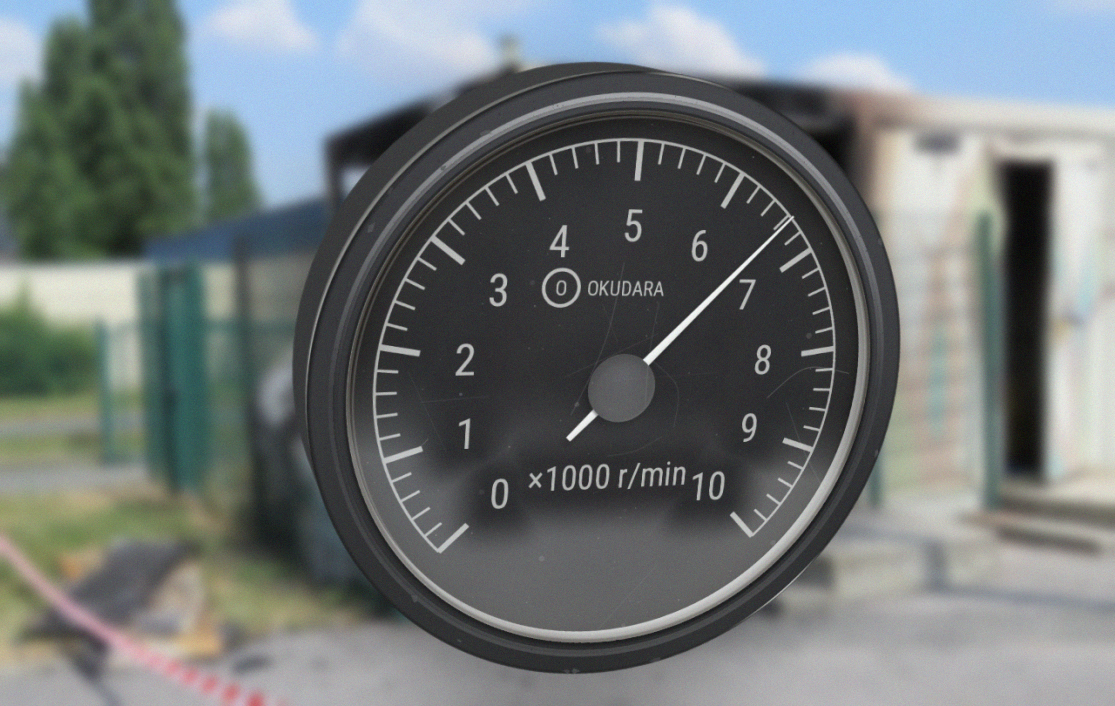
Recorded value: 6600 rpm
